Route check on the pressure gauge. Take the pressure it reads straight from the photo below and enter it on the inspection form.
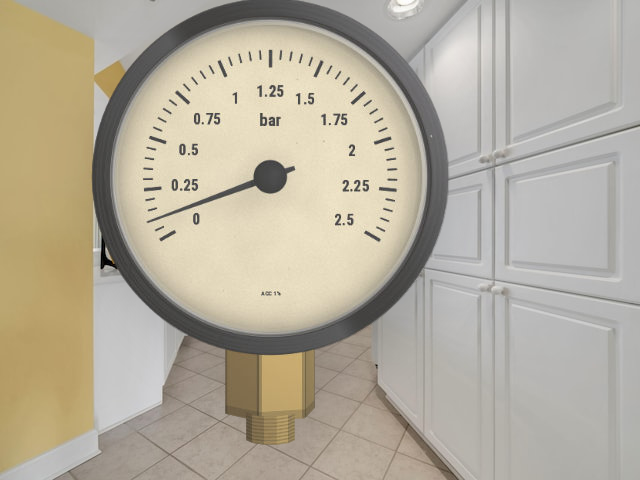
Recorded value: 0.1 bar
